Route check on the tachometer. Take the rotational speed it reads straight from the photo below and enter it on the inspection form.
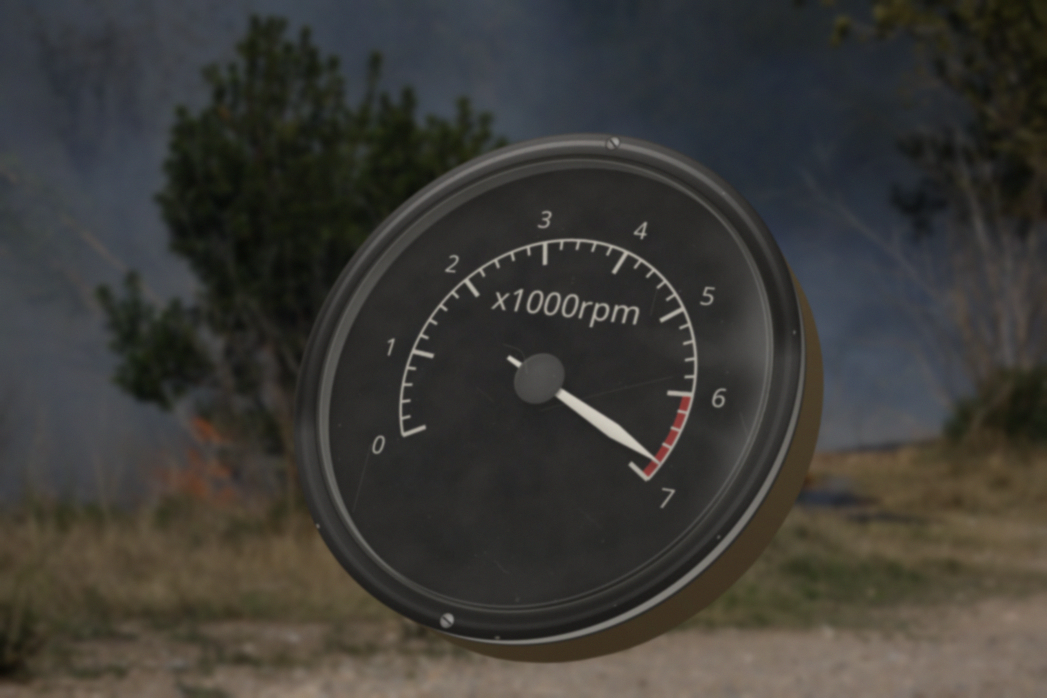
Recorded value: 6800 rpm
